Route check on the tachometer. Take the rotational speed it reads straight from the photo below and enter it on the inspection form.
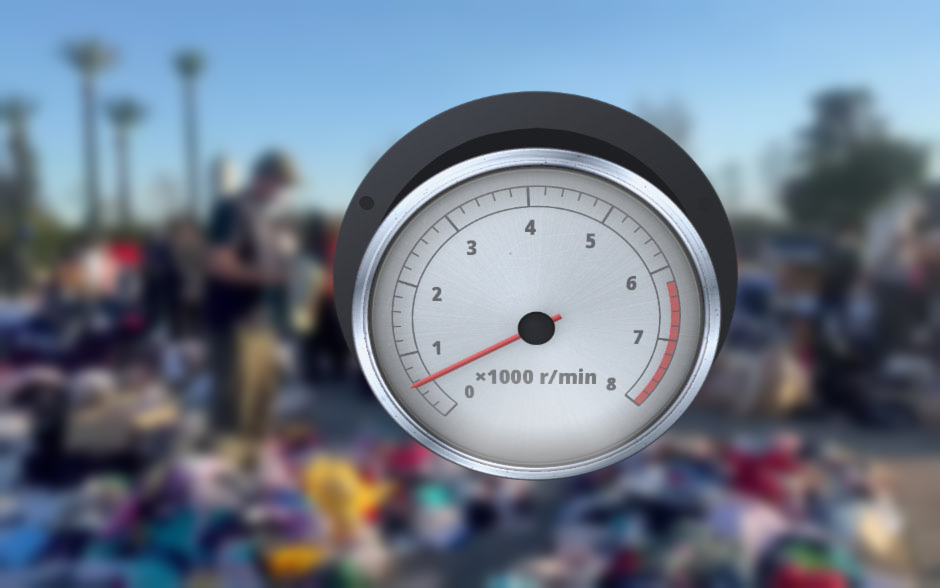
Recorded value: 600 rpm
